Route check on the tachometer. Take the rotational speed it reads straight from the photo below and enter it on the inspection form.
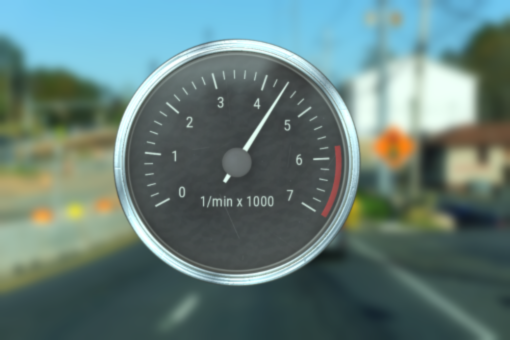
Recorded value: 4400 rpm
